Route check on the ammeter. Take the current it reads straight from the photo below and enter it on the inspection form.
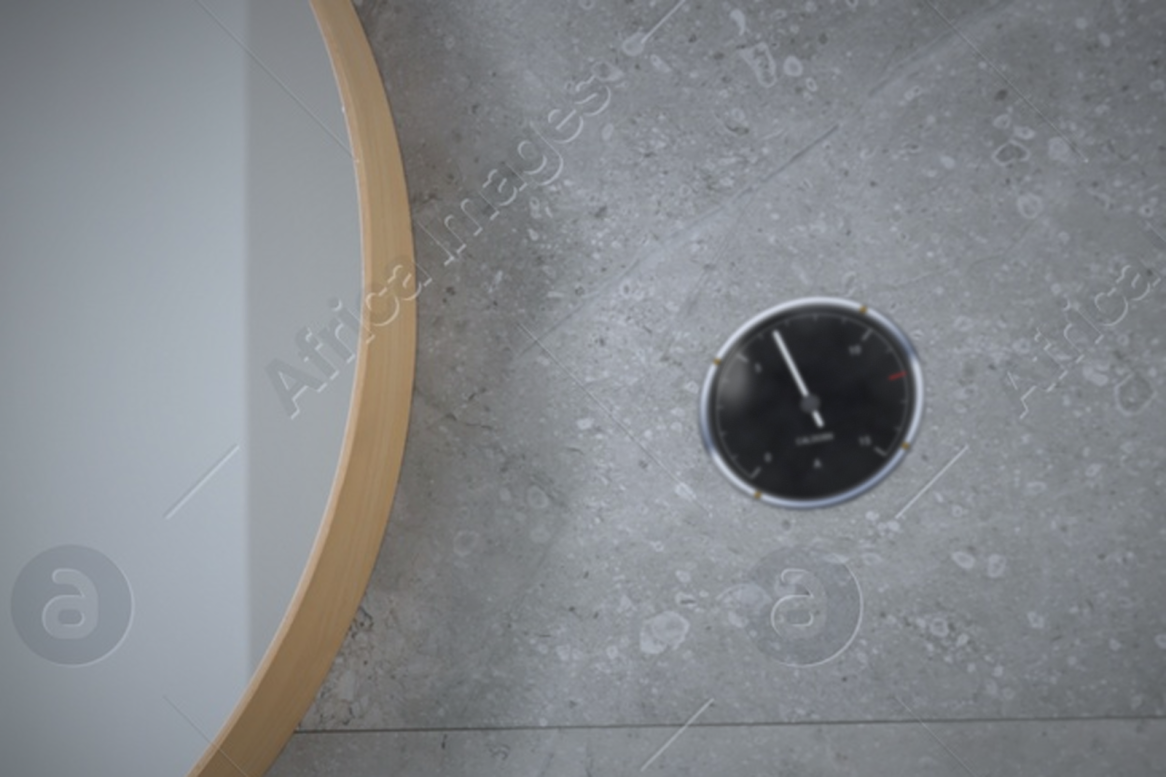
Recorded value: 6.5 A
